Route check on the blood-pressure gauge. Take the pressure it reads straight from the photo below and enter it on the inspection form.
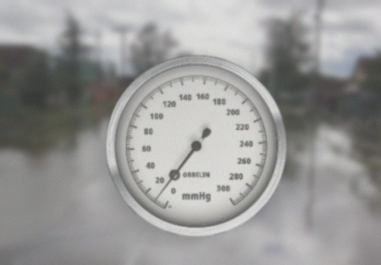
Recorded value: 10 mmHg
